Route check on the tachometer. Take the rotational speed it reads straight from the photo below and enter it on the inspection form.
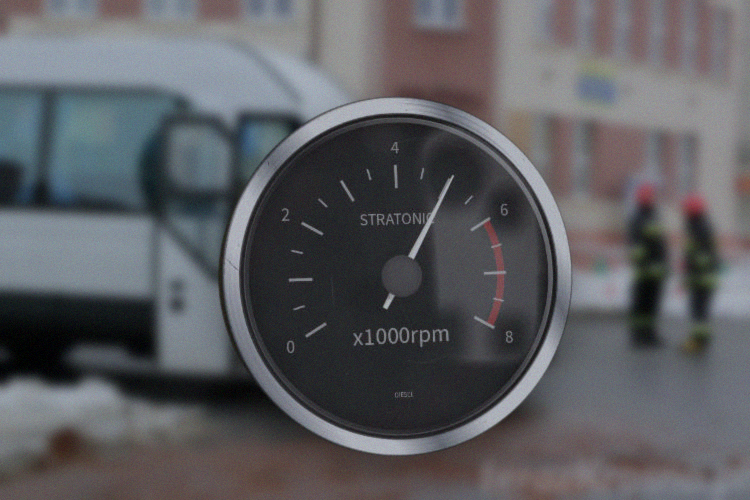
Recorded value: 5000 rpm
